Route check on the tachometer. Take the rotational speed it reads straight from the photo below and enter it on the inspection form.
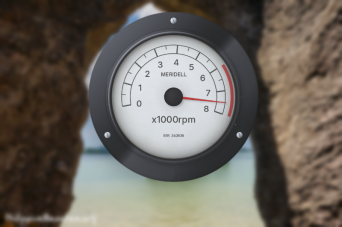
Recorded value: 7500 rpm
